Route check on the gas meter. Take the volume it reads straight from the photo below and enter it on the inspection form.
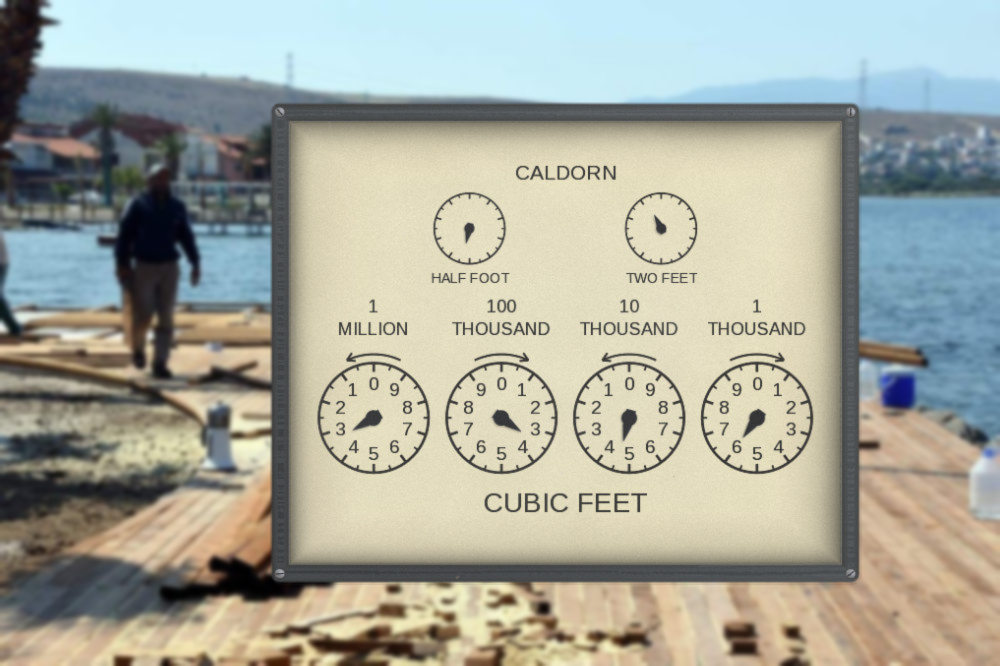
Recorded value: 334600 ft³
